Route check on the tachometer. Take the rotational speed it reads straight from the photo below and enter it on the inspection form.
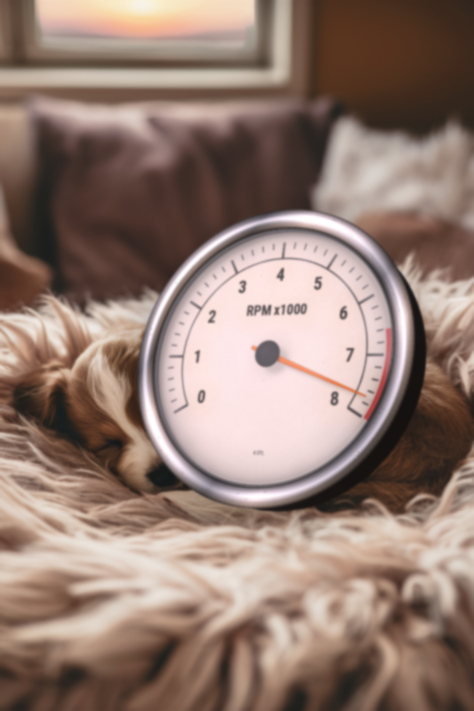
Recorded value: 7700 rpm
